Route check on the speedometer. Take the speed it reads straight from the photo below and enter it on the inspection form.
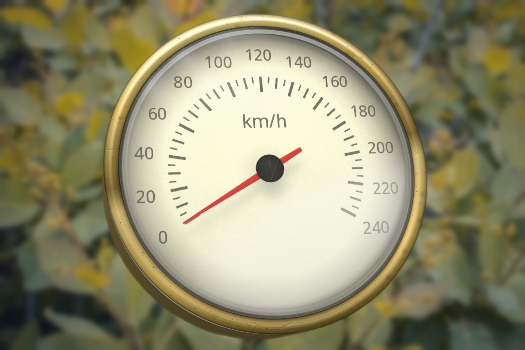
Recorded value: 0 km/h
